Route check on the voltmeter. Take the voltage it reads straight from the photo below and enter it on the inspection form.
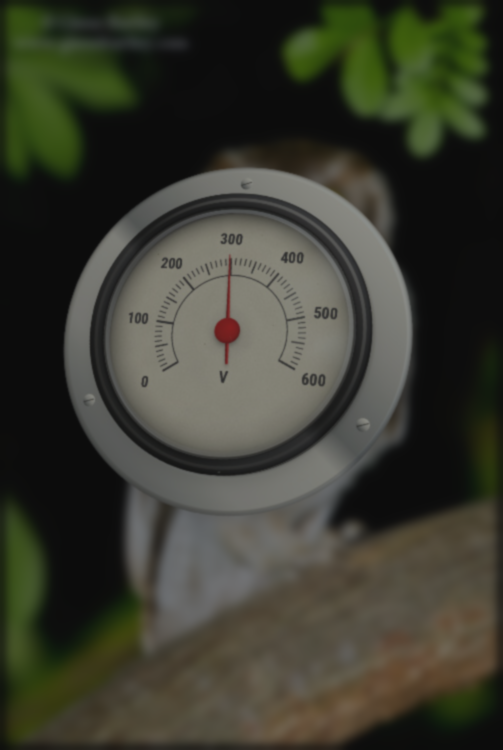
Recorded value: 300 V
